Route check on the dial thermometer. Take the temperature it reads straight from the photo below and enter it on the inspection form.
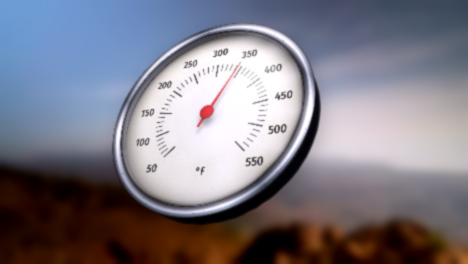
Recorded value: 350 °F
